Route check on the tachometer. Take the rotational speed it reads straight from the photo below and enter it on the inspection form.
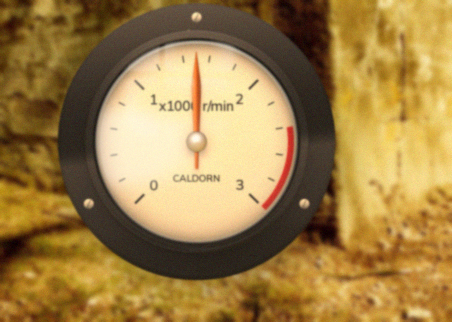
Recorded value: 1500 rpm
